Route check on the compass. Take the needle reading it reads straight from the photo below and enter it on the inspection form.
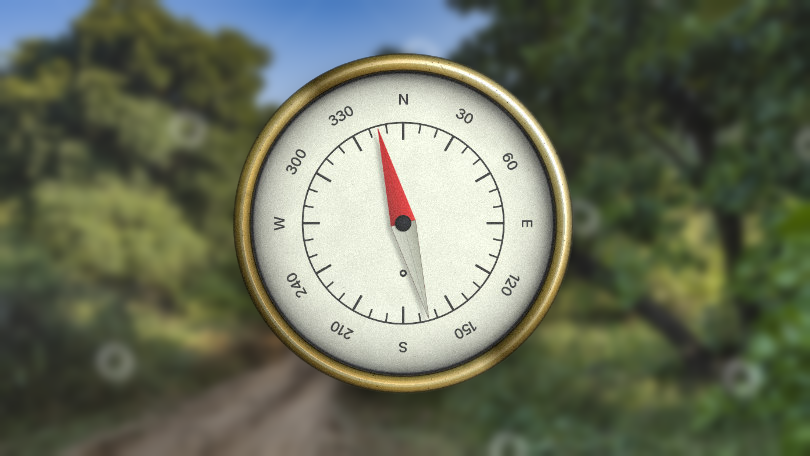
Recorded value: 345 °
